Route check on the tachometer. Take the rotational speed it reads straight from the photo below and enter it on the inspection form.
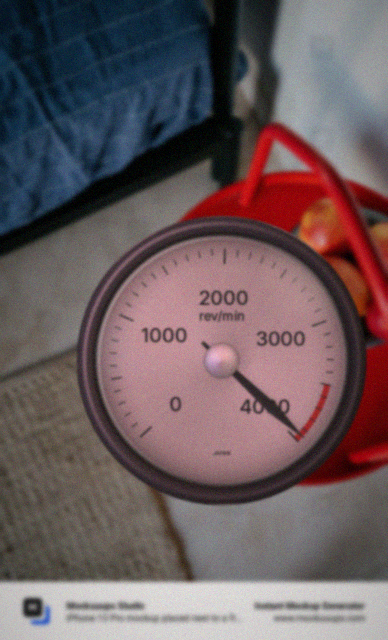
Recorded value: 3950 rpm
